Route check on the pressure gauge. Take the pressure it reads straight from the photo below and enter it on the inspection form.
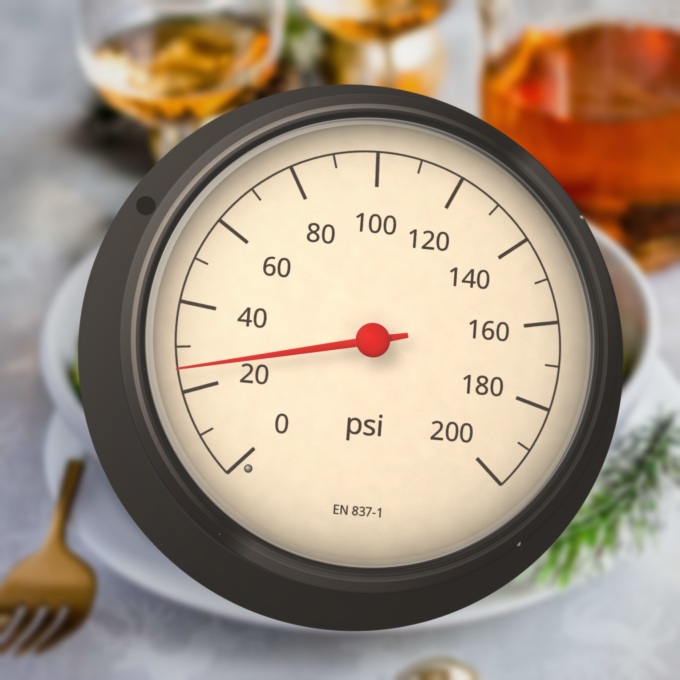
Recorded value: 25 psi
